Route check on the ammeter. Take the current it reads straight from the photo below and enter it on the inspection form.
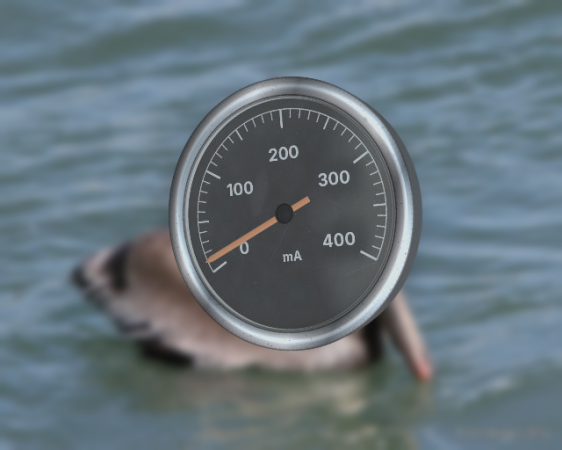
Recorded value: 10 mA
